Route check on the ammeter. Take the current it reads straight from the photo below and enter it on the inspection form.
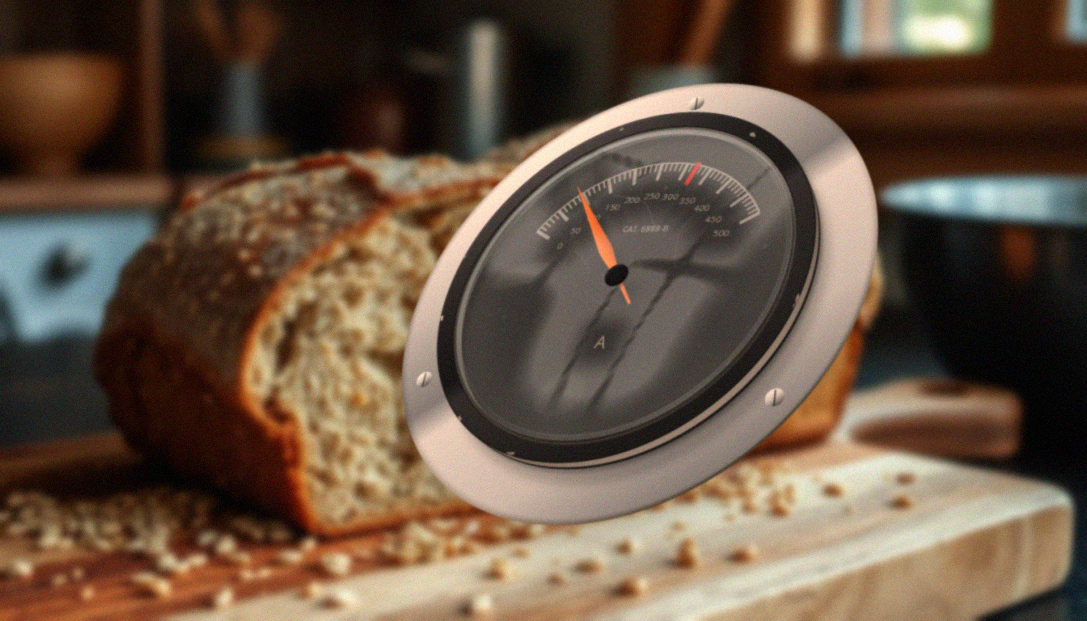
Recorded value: 100 A
